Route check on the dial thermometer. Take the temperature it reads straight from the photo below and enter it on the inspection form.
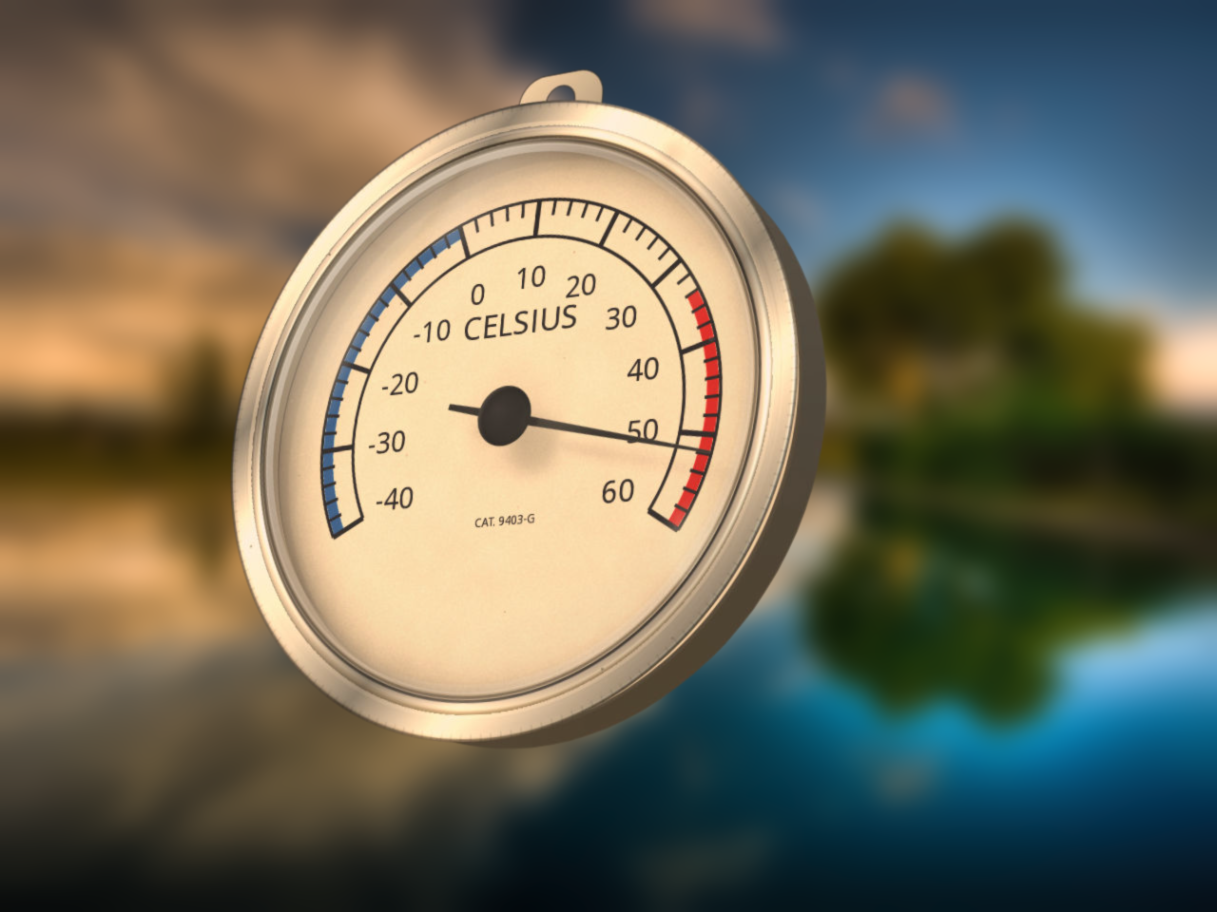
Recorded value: 52 °C
